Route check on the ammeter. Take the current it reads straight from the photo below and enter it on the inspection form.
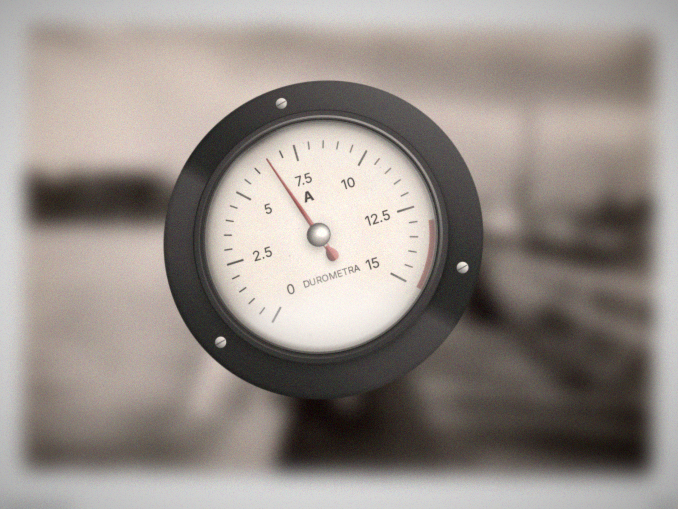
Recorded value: 6.5 A
